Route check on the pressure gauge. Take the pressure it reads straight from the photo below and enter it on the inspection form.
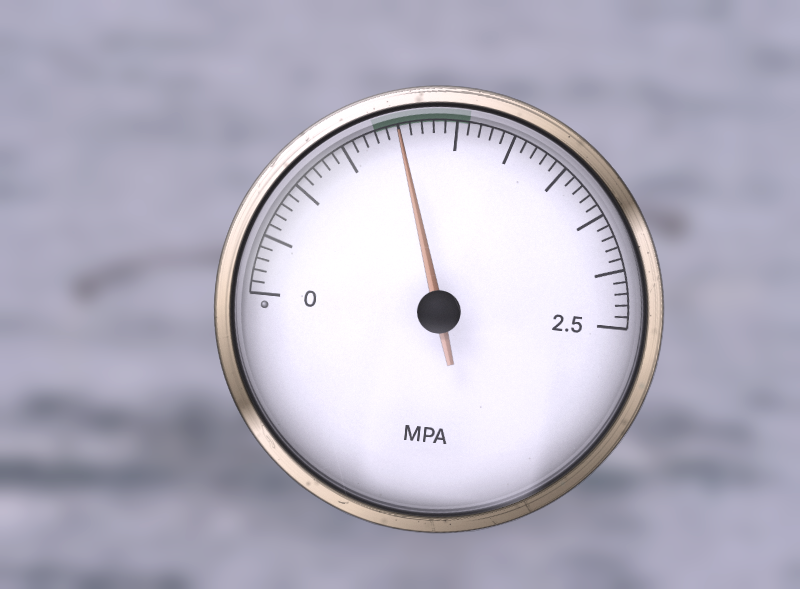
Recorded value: 1 MPa
